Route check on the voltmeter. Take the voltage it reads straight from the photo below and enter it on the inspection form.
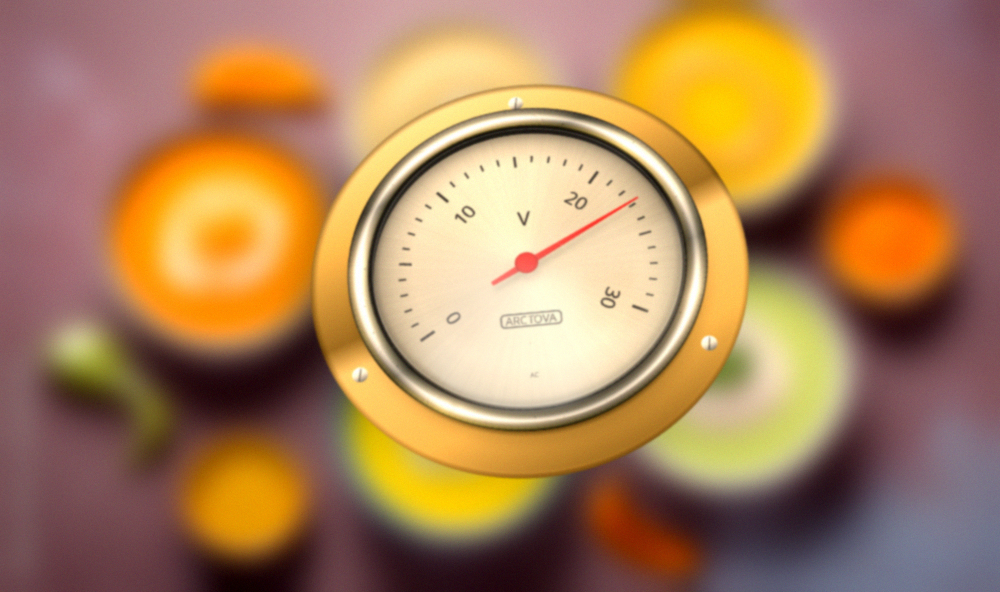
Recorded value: 23 V
